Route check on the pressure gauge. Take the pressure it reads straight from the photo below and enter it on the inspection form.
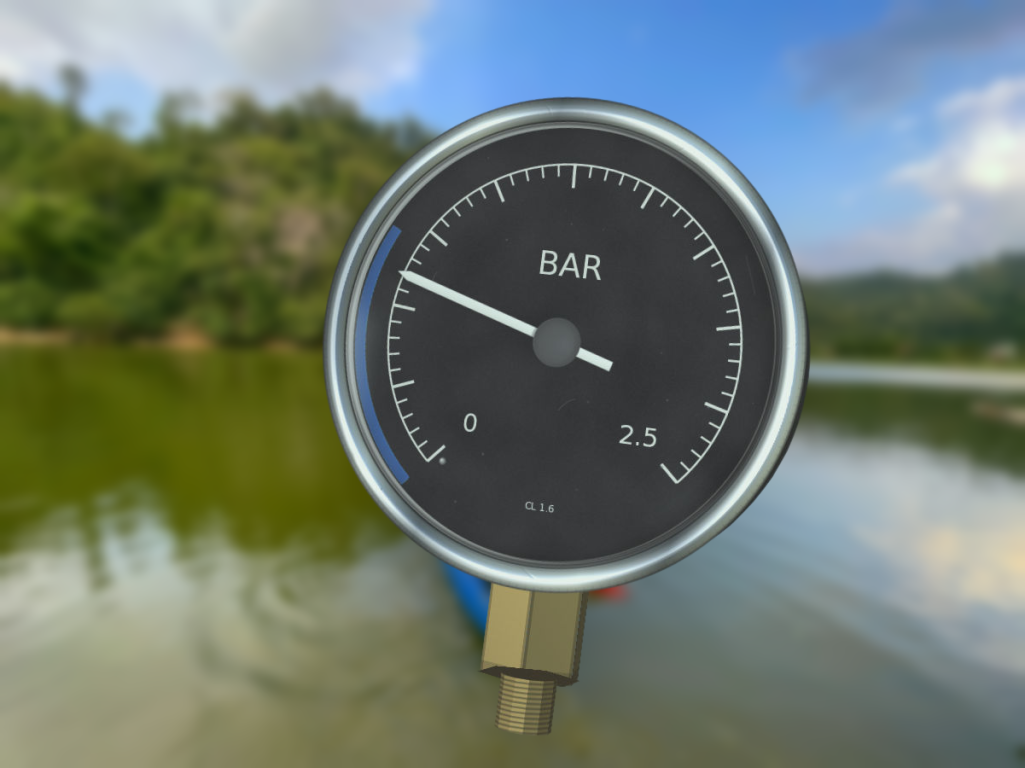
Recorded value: 0.6 bar
